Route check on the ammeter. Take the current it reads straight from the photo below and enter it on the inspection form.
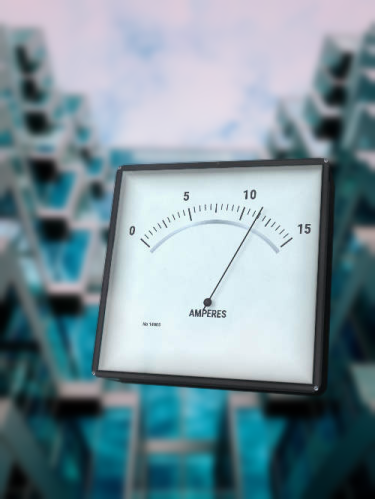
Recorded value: 11.5 A
